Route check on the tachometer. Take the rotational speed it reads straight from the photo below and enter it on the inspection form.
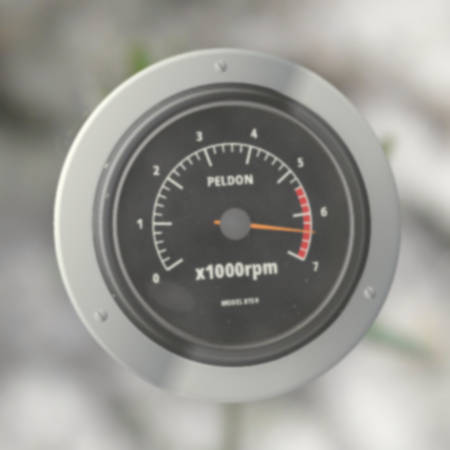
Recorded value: 6400 rpm
